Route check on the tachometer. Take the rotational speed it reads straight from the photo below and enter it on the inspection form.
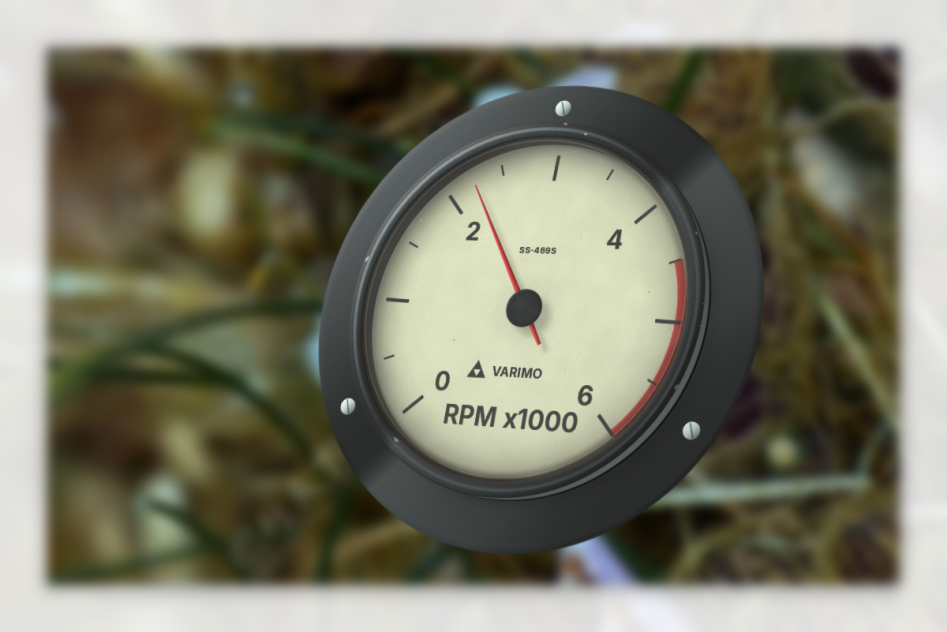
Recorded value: 2250 rpm
